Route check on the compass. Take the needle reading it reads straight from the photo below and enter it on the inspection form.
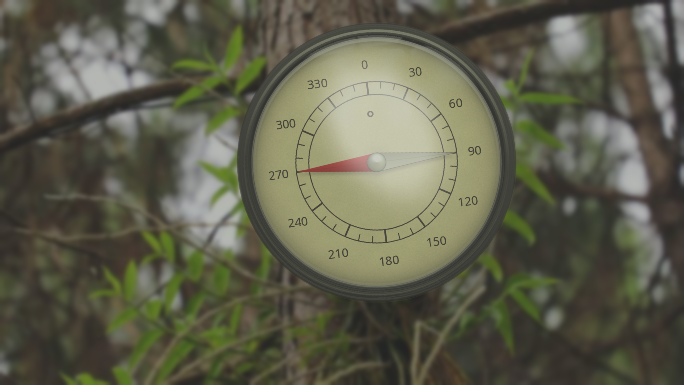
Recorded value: 270 °
